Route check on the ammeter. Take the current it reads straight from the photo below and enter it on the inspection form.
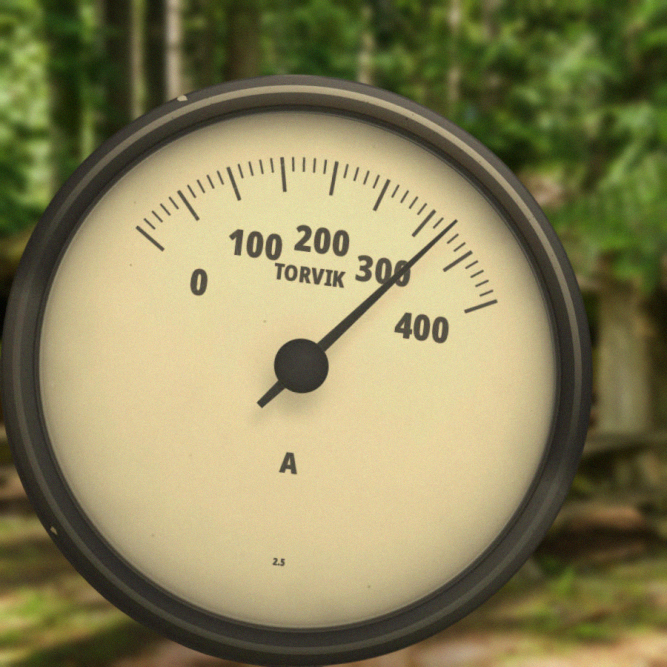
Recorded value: 320 A
